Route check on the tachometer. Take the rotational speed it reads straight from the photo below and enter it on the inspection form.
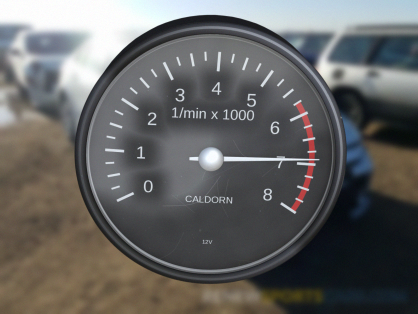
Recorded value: 6875 rpm
